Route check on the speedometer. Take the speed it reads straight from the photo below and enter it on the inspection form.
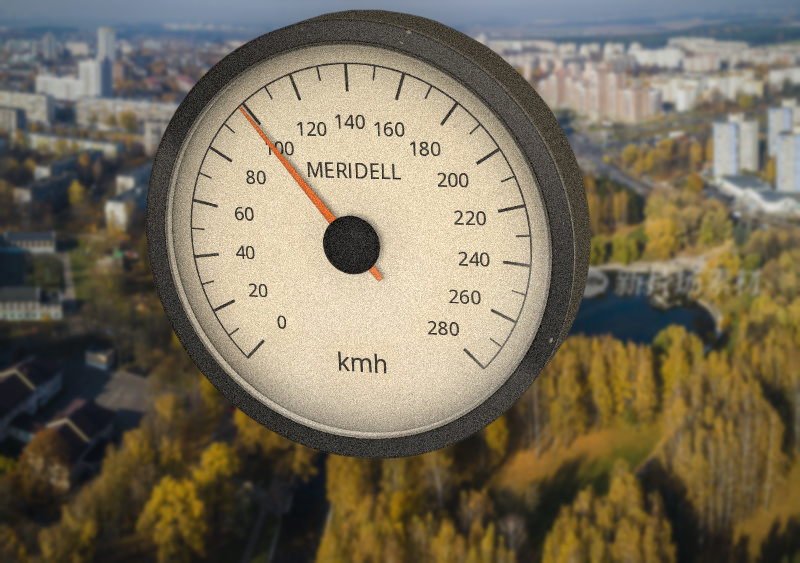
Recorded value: 100 km/h
